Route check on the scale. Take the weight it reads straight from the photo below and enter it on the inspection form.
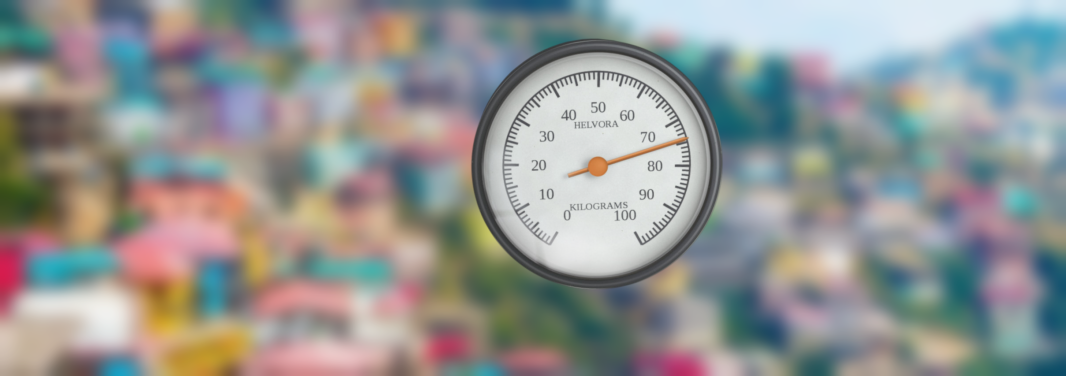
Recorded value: 74 kg
